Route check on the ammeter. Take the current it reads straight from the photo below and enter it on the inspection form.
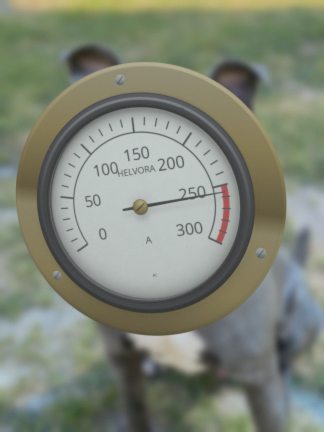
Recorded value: 255 A
